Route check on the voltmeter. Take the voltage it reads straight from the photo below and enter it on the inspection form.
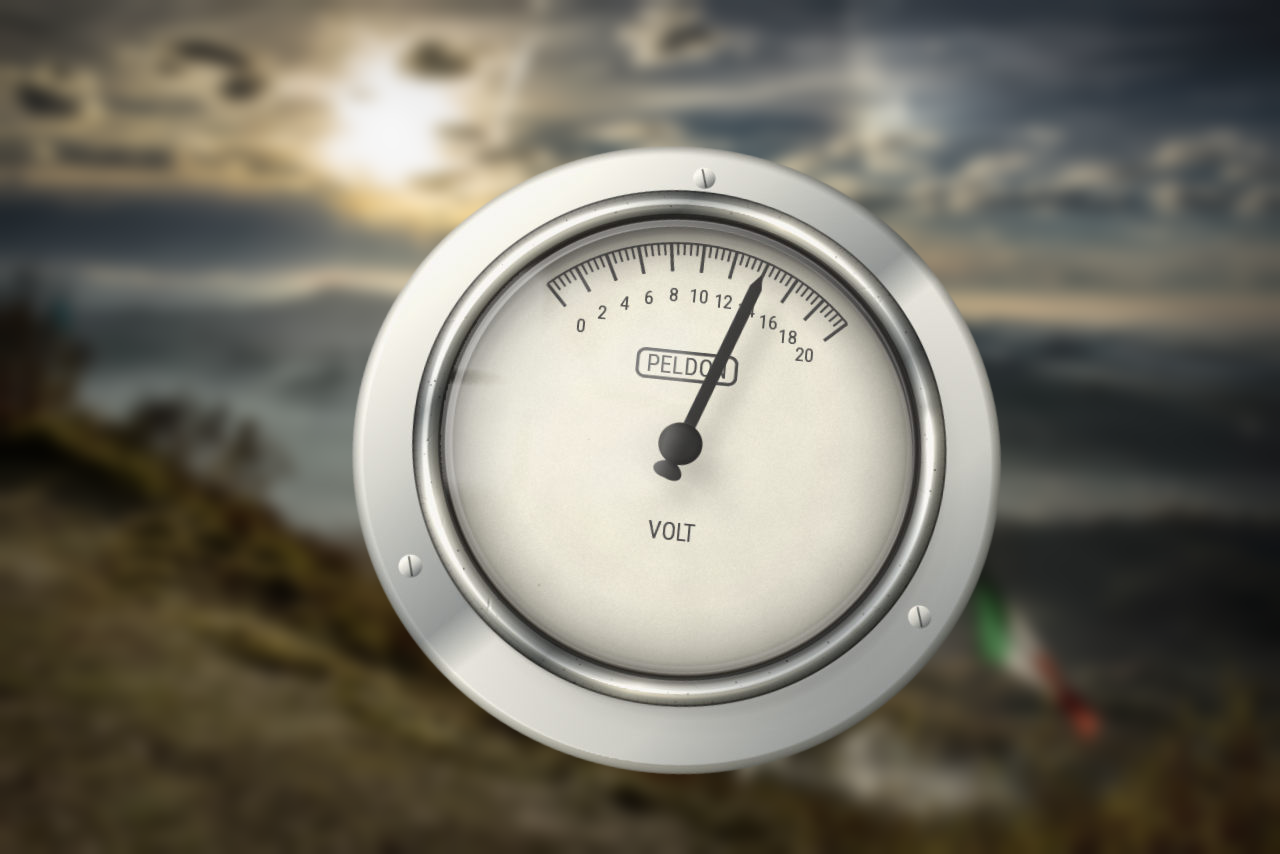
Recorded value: 14 V
